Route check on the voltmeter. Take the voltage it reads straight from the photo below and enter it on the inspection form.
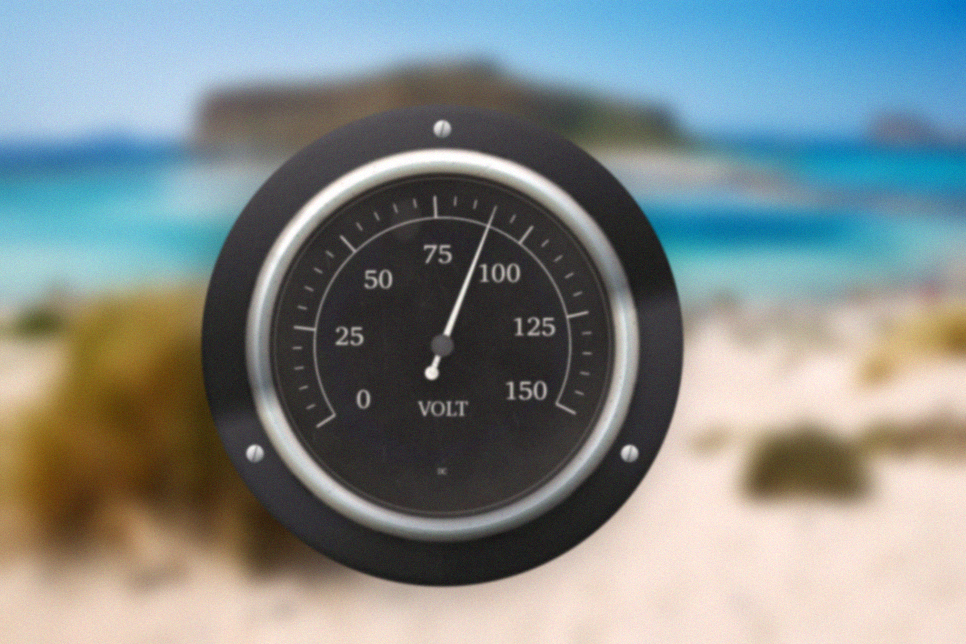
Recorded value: 90 V
